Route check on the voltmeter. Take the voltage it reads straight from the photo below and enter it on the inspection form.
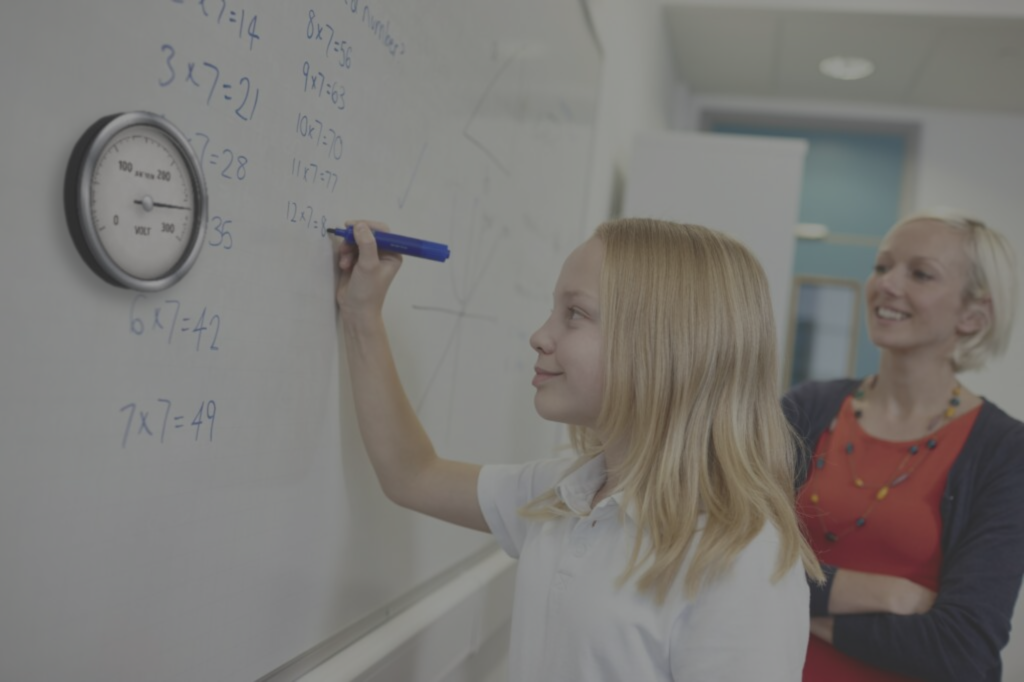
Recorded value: 260 V
